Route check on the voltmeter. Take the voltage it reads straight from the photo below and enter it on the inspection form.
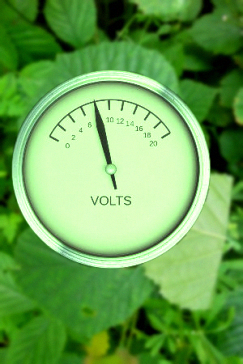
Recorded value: 8 V
